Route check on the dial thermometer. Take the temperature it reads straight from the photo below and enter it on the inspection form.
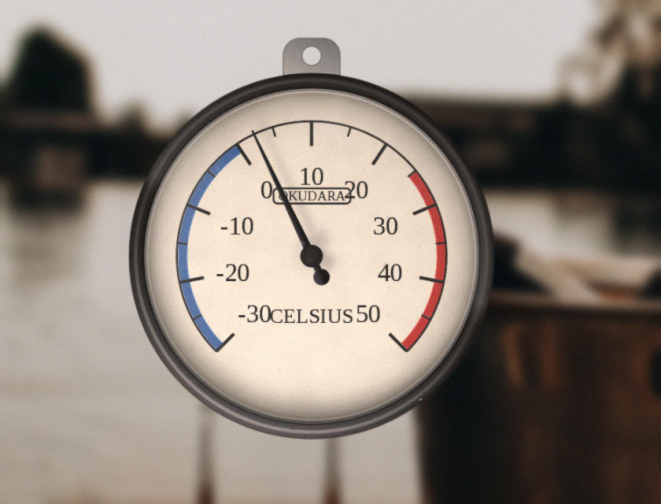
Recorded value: 2.5 °C
